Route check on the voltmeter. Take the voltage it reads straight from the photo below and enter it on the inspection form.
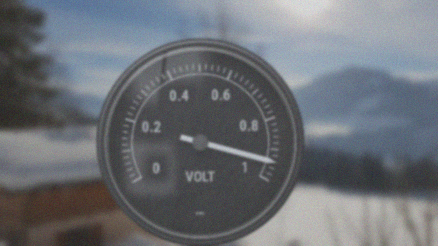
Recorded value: 0.94 V
